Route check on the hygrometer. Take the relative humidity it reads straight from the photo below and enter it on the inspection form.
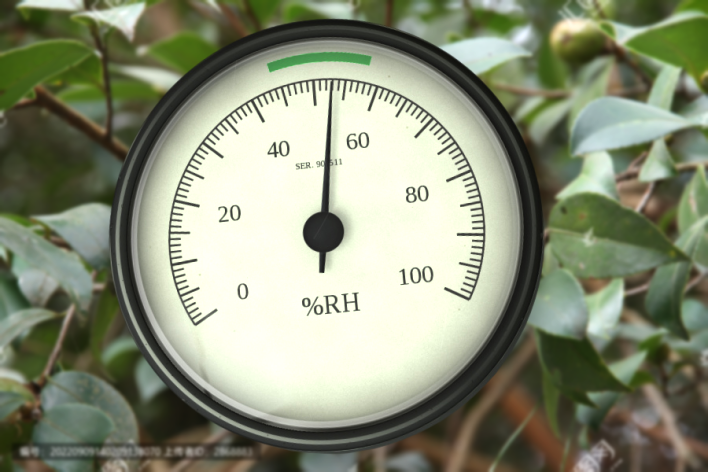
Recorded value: 53 %
